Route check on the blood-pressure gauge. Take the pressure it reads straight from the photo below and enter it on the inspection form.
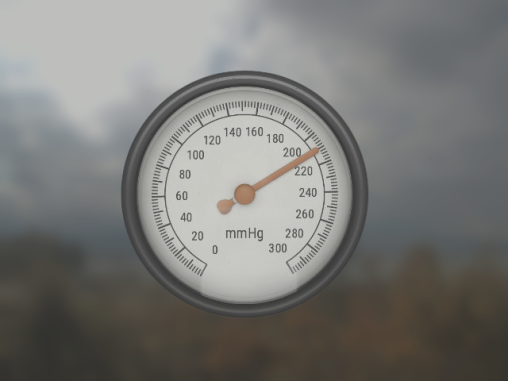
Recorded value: 210 mmHg
